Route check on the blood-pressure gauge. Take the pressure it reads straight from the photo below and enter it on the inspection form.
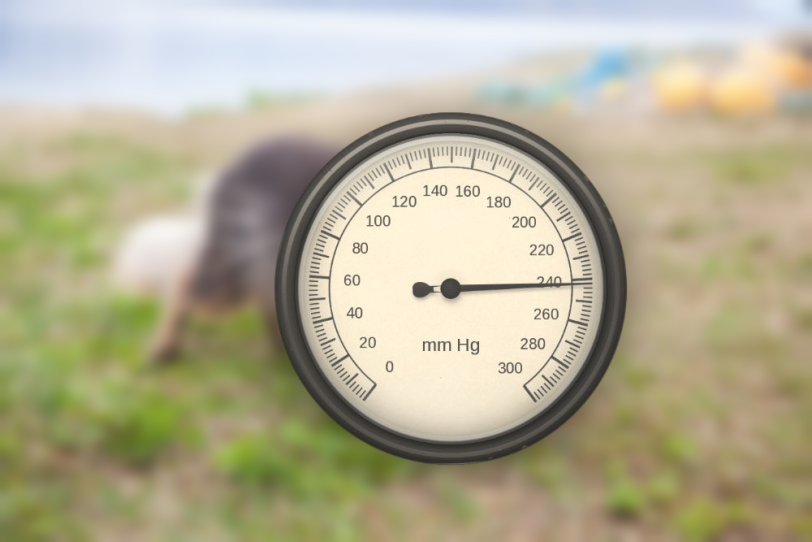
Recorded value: 242 mmHg
